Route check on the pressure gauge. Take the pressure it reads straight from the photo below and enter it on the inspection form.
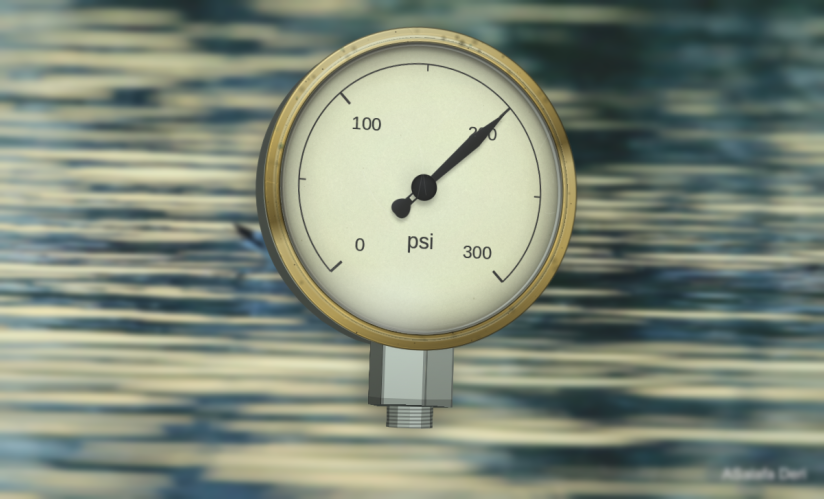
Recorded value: 200 psi
